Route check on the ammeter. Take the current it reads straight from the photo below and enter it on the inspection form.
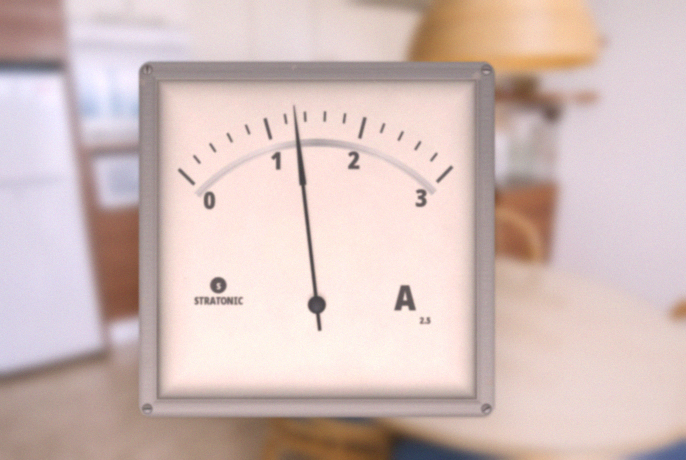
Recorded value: 1.3 A
